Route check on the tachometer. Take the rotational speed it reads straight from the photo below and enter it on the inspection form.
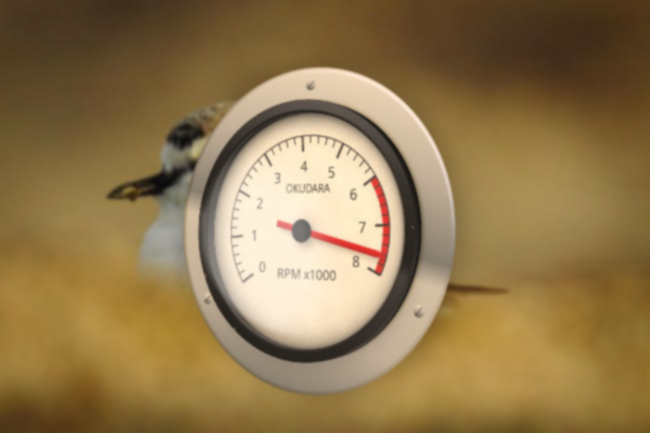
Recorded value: 7600 rpm
